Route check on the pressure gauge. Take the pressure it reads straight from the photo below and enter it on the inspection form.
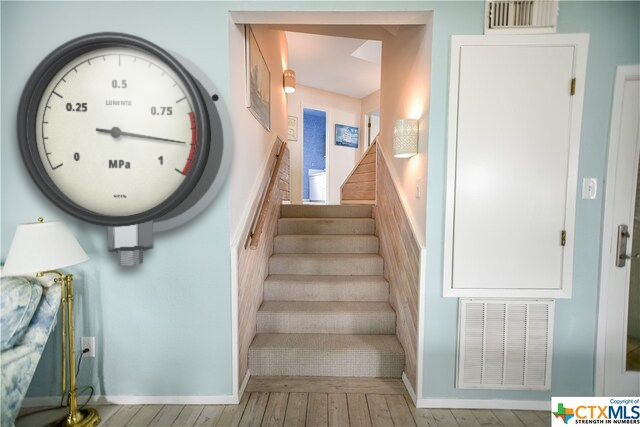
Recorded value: 0.9 MPa
